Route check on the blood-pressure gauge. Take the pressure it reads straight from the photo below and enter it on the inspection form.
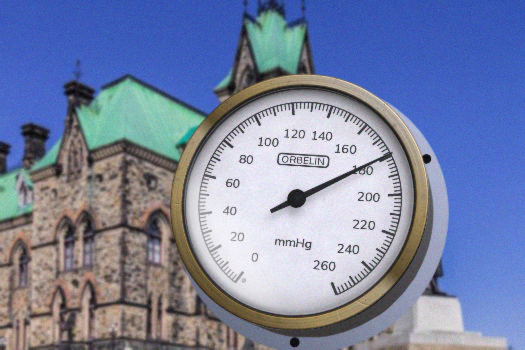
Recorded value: 180 mmHg
